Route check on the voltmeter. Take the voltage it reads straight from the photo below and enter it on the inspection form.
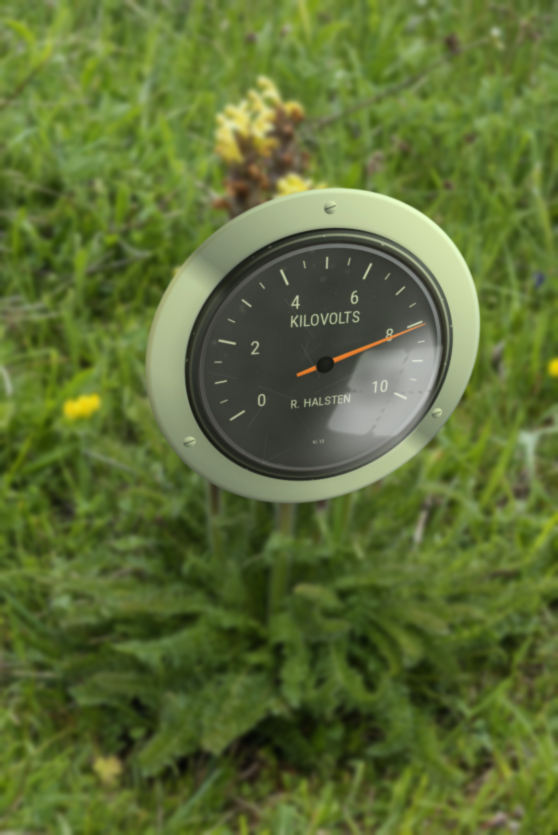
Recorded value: 8 kV
